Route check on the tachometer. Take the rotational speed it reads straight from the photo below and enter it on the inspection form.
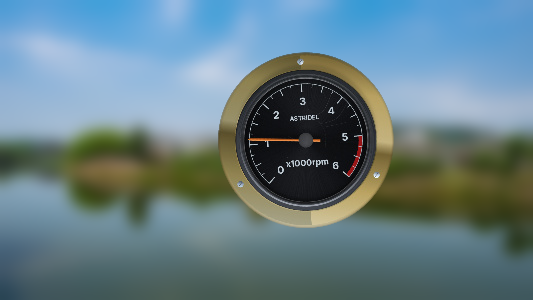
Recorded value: 1125 rpm
